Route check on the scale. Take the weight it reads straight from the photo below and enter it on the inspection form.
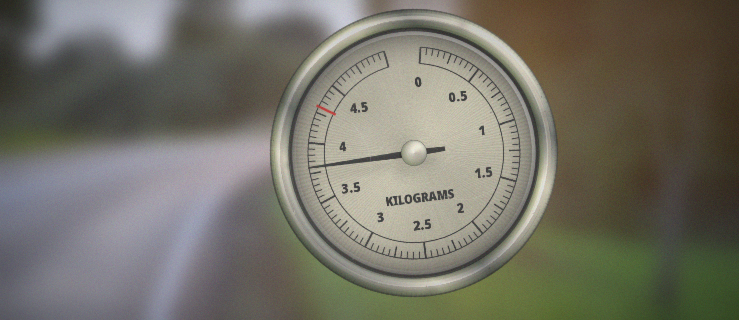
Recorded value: 3.8 kg
